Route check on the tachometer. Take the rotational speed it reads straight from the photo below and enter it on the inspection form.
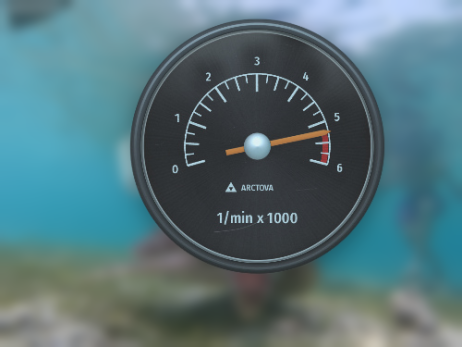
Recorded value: 5250 rpm
